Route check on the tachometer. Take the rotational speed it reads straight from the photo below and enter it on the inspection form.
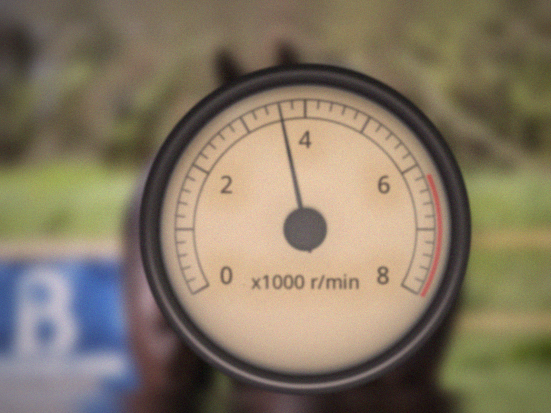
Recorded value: 3600 rpm
